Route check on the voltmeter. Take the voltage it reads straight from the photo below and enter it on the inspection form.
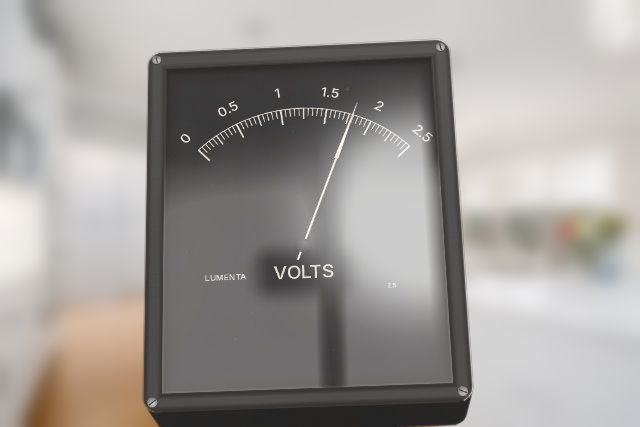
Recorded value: 1.8 V
